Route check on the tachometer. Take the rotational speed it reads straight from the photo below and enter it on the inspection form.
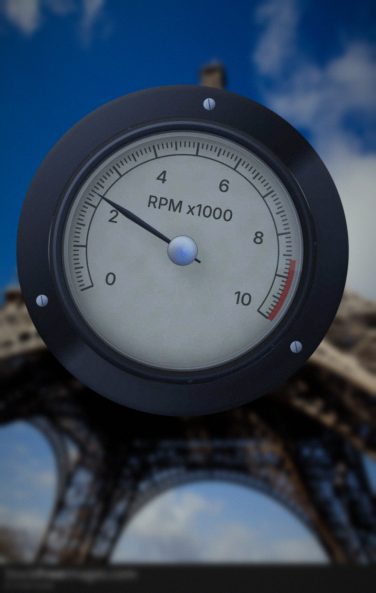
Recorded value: 2300 rpm
